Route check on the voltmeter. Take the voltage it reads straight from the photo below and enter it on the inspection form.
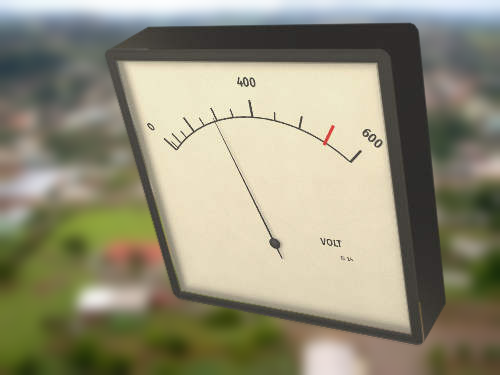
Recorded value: 300 V
